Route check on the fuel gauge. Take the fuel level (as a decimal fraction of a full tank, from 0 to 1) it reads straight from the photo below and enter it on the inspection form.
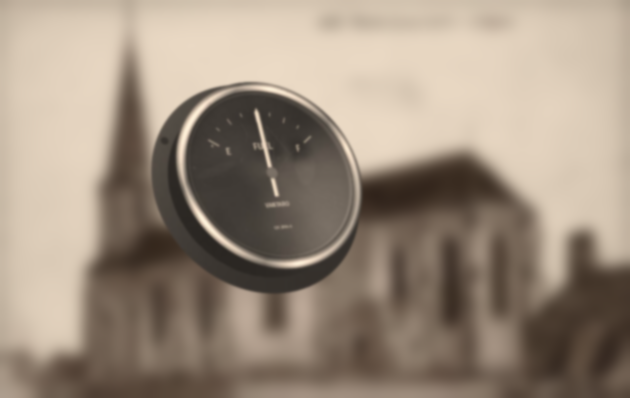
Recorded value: 0.5
